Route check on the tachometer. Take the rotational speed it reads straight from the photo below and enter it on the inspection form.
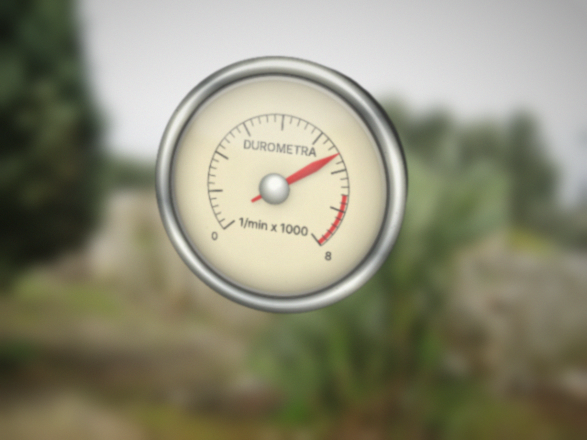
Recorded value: 5600 rpm
